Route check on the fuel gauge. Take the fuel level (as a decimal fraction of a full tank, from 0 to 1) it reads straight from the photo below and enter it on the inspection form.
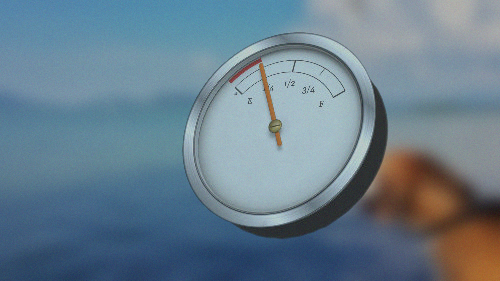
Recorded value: 0.25
